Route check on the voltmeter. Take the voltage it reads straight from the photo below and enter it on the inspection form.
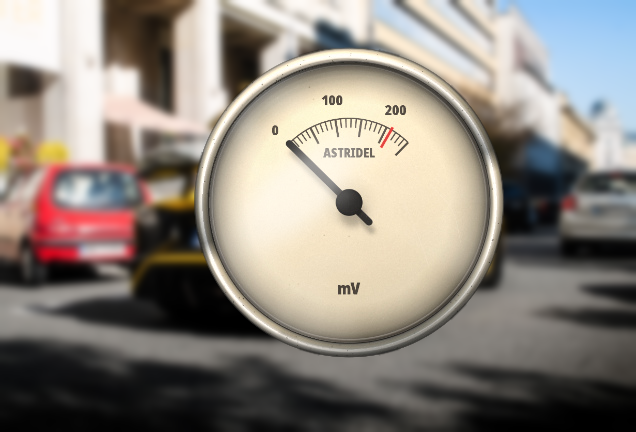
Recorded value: 0 mV
